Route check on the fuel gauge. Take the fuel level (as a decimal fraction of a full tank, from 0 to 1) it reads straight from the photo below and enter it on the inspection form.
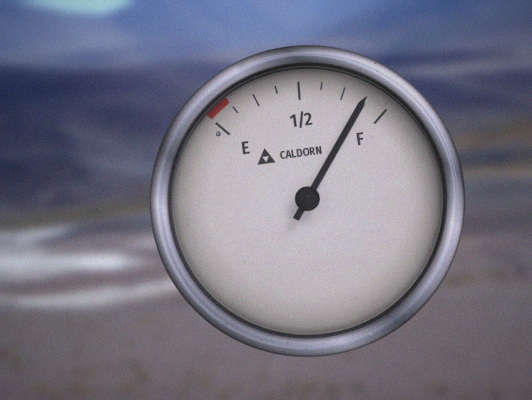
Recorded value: 0.875
